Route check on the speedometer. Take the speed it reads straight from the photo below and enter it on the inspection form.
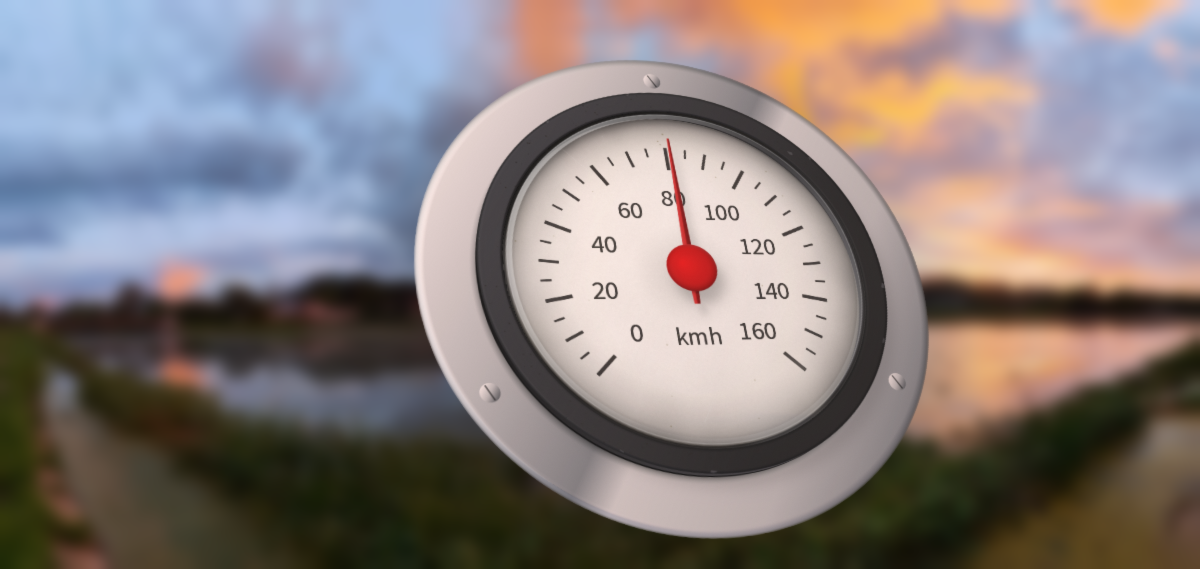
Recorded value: 80 km/h
